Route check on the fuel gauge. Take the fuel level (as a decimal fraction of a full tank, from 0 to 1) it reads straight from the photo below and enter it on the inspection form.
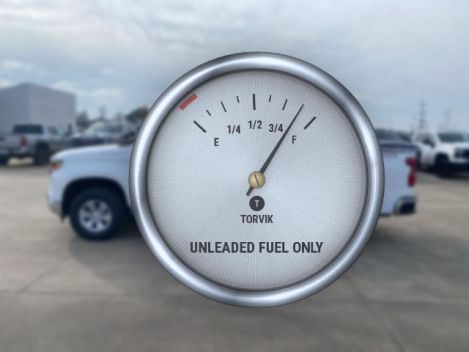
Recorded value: 0.875
